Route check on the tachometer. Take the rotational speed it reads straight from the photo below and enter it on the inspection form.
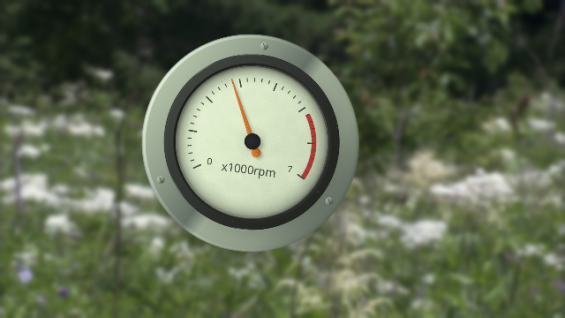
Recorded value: 2800 rpm
